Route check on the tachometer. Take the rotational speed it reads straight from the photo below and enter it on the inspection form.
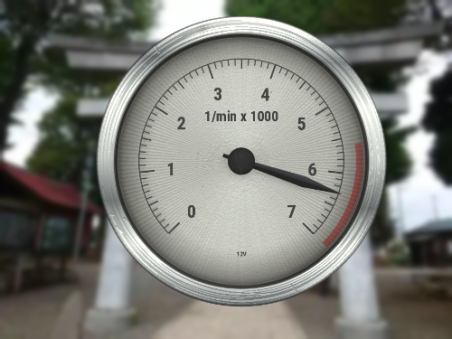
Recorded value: 6300 rpm
